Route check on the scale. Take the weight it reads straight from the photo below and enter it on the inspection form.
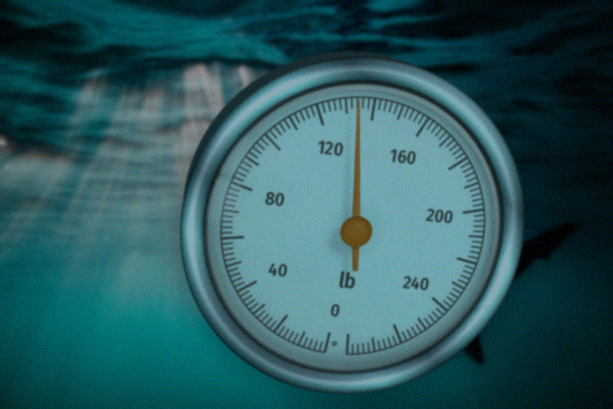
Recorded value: 134 lb
